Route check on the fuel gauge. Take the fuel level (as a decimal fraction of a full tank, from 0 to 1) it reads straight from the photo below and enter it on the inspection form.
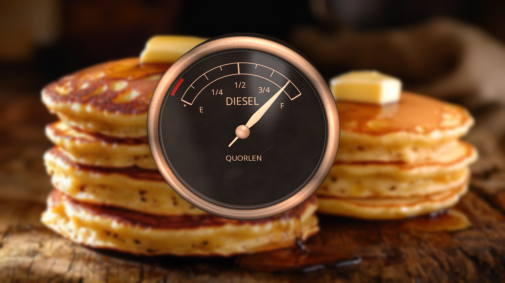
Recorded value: 0.875
